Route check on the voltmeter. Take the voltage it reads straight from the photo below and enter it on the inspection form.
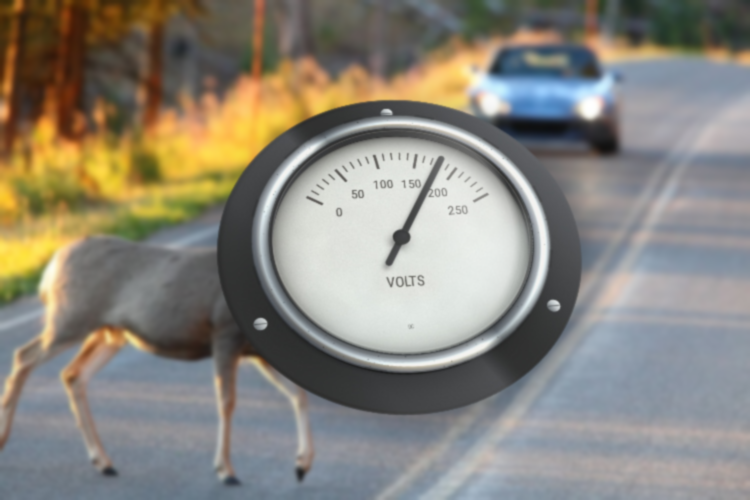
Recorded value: 180 V
